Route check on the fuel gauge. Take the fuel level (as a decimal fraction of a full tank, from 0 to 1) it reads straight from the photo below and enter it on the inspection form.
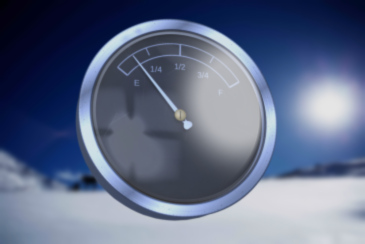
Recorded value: 0.125
